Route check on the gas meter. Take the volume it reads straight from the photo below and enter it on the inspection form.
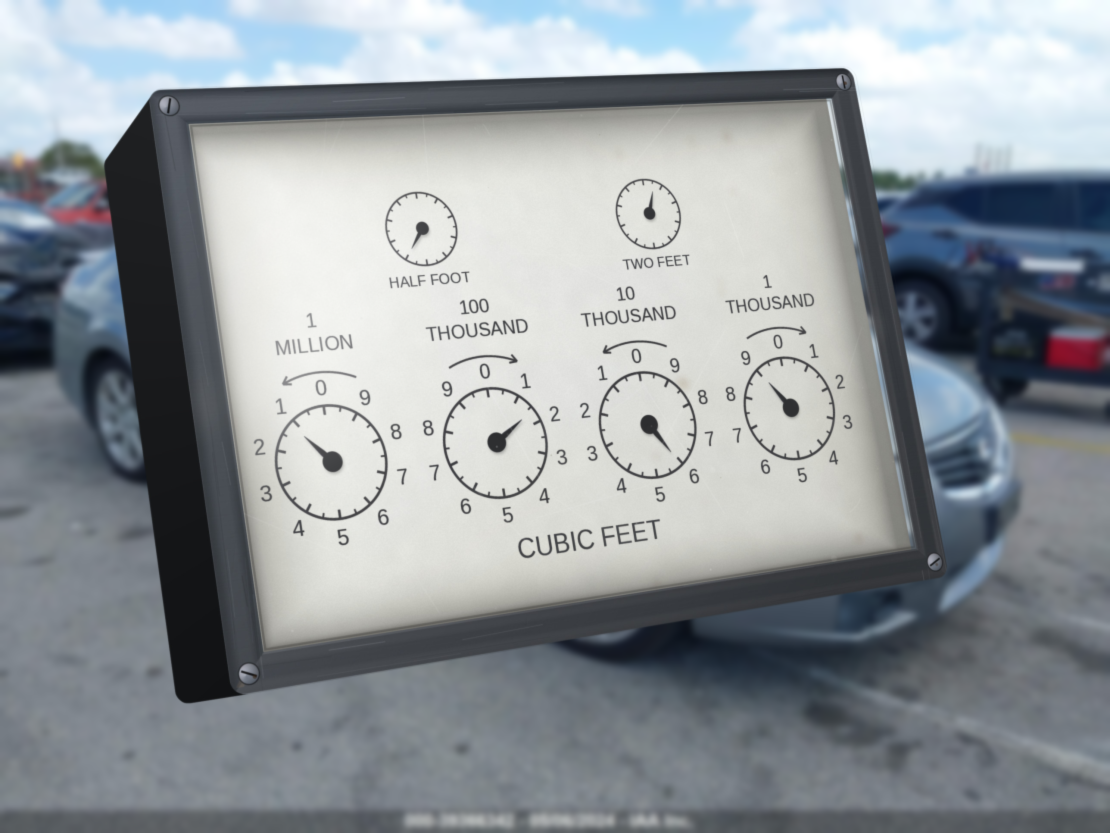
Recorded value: 115900 ft³
